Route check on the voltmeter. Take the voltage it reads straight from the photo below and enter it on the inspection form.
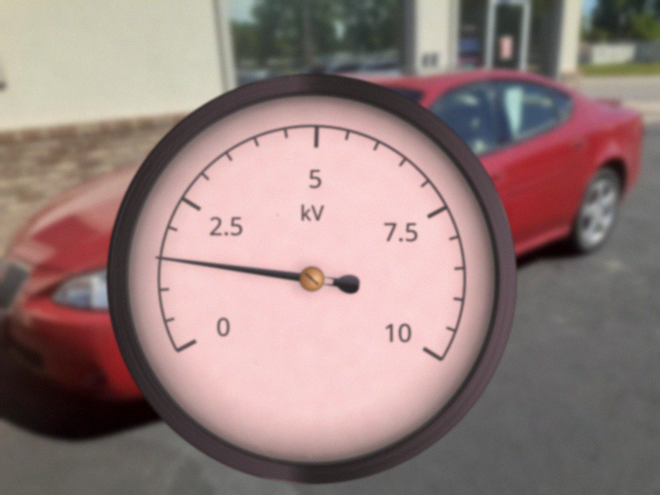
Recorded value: 1.5 kV
